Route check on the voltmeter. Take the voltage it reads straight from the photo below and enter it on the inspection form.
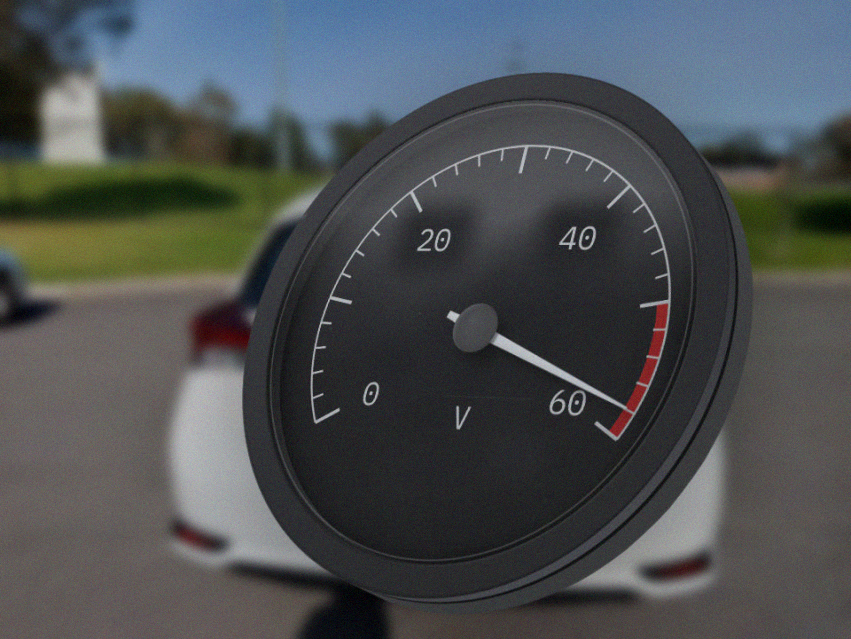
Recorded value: 58 V
